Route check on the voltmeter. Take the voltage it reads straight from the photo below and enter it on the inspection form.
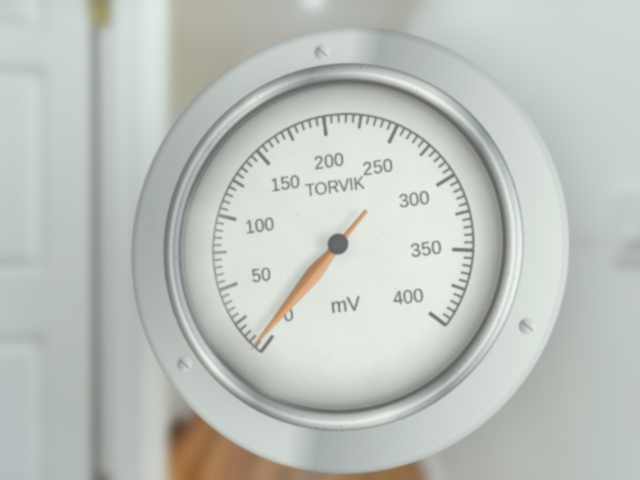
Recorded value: 5 mV
